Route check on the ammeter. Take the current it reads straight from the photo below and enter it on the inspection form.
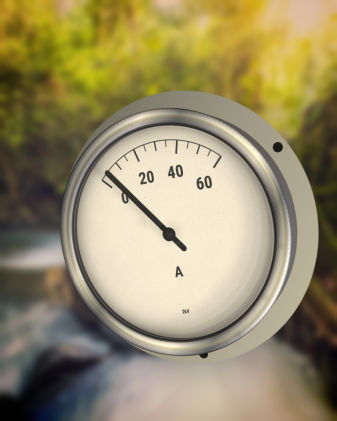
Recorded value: 5 A
